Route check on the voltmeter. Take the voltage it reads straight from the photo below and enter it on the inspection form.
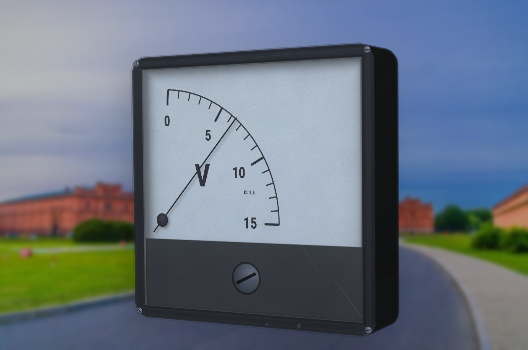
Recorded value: 6.5 V
